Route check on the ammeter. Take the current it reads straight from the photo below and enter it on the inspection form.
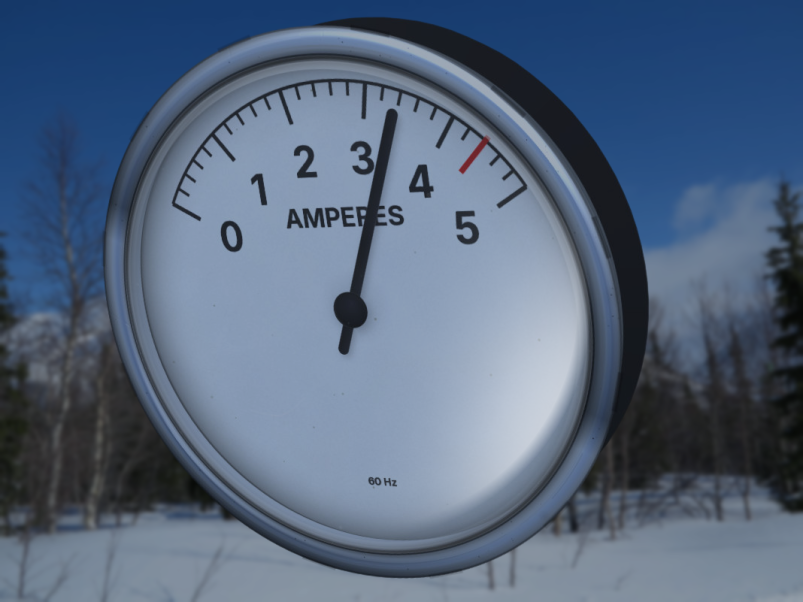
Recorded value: 3.4 A
